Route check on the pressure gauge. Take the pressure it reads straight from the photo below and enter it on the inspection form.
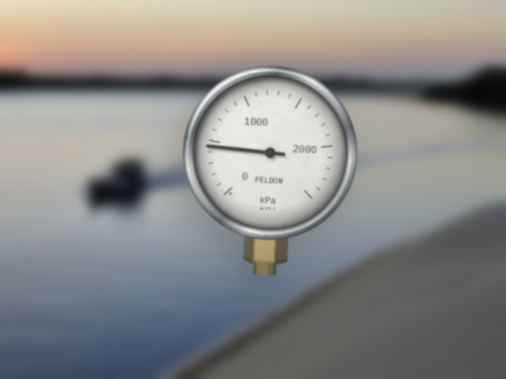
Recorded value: 450 kPa
